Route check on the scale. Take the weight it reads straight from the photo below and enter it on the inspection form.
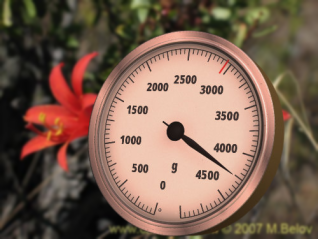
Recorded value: 4250 g
